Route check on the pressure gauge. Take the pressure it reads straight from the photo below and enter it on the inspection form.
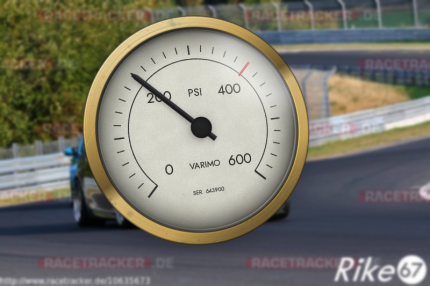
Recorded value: 200 psi
